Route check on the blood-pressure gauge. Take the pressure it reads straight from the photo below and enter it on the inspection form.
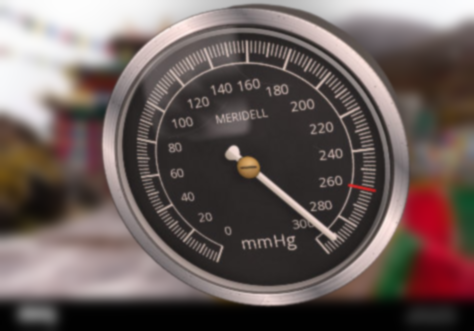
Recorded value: 290 mmHg
